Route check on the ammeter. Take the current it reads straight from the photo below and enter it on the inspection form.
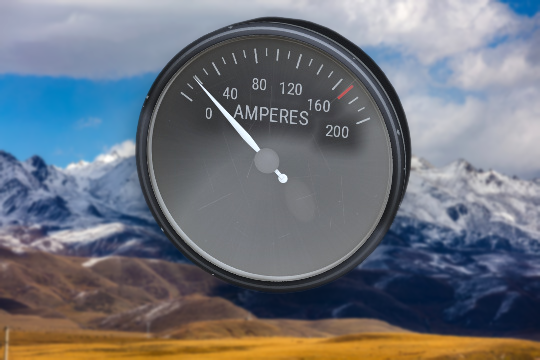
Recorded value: 20 A
